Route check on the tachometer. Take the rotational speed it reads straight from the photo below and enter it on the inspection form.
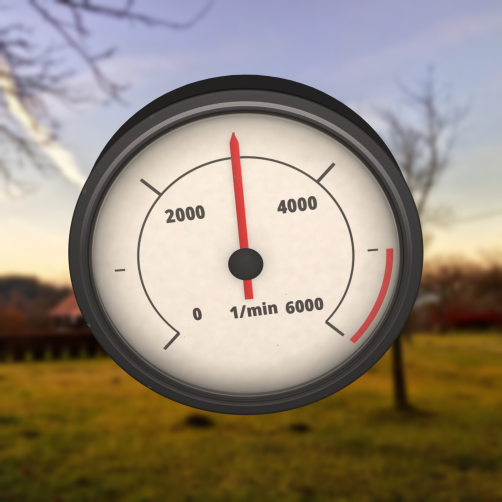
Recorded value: 3000 rpm
